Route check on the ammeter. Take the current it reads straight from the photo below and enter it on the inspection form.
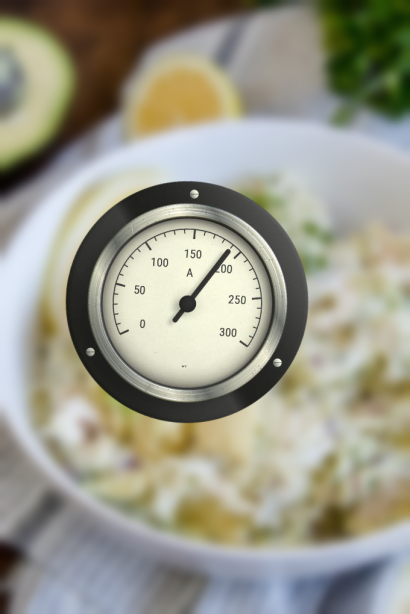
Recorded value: 190 A
